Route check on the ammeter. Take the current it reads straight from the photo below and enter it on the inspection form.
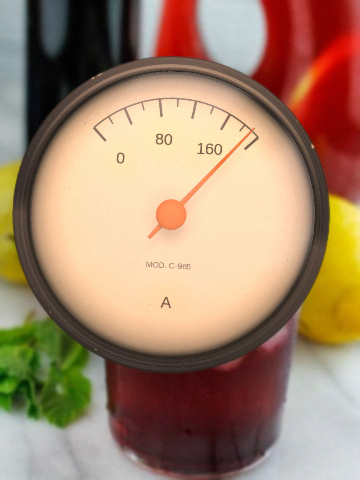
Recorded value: 190 A
